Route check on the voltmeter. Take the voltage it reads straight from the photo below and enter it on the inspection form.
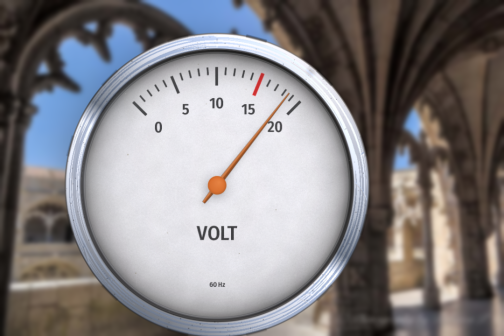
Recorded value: 18.5 V
